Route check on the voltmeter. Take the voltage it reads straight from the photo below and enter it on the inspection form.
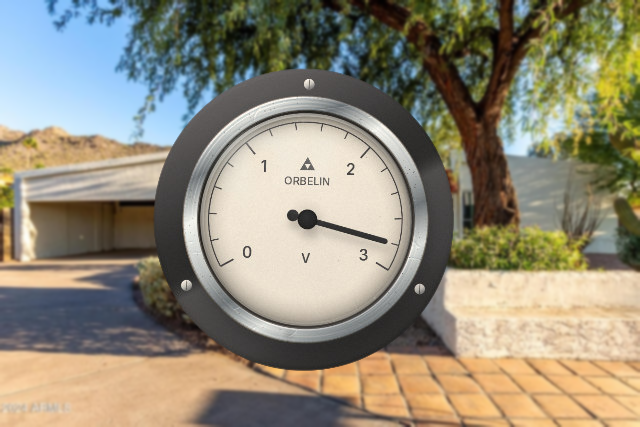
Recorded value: 2.8 V
